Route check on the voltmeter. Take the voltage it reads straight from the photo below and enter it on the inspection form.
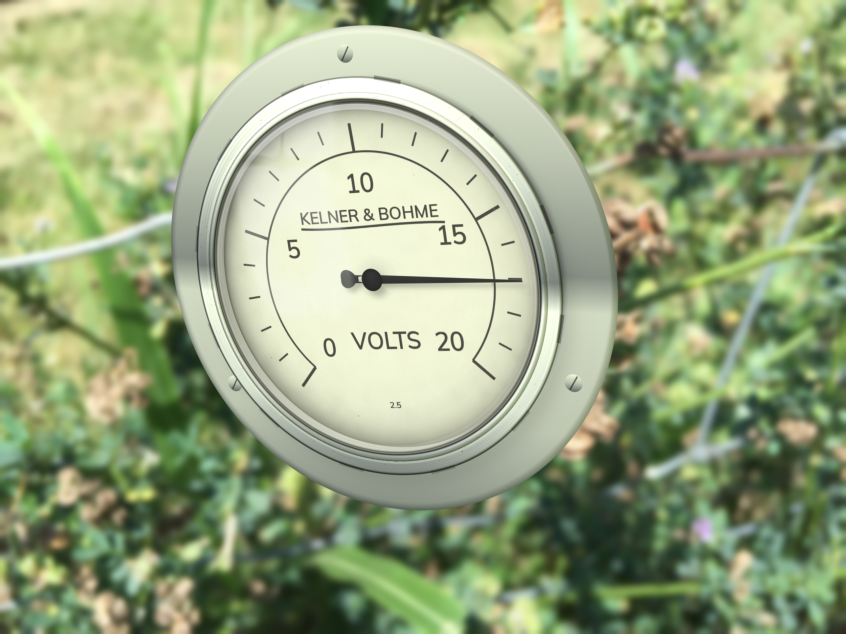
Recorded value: 17 V
